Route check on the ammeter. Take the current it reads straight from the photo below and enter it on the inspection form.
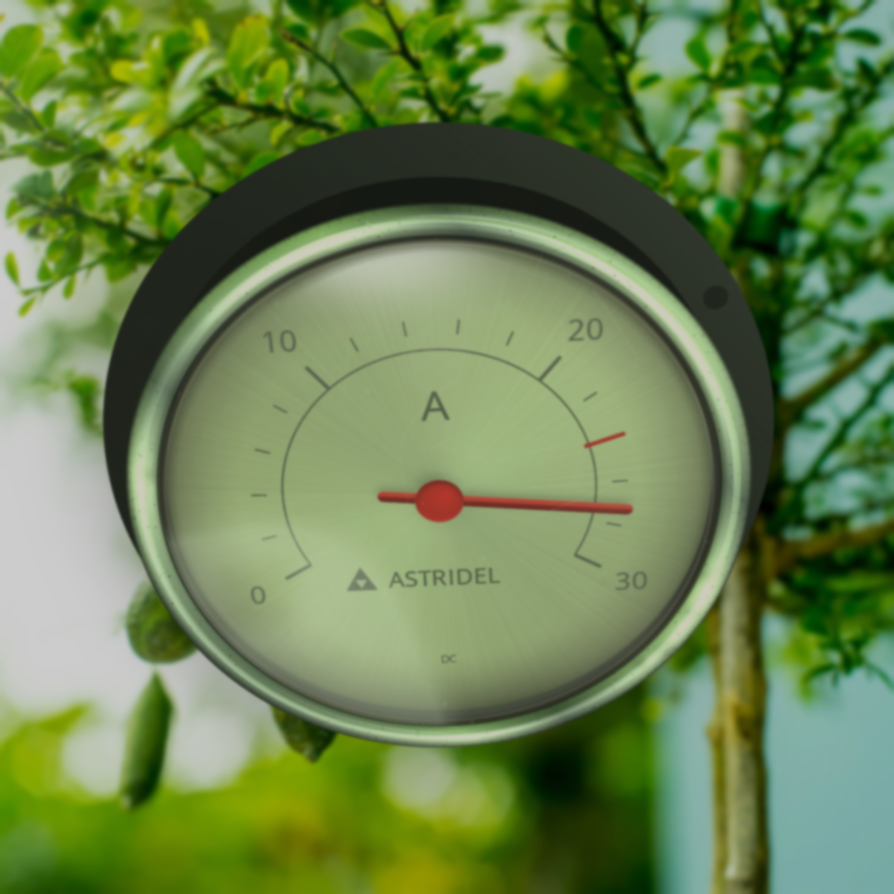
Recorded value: 27 A
